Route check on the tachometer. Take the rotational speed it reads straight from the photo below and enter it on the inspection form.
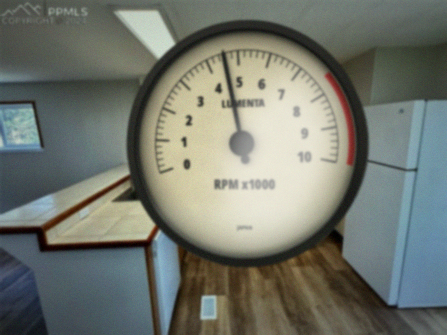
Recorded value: 4600 rpm
